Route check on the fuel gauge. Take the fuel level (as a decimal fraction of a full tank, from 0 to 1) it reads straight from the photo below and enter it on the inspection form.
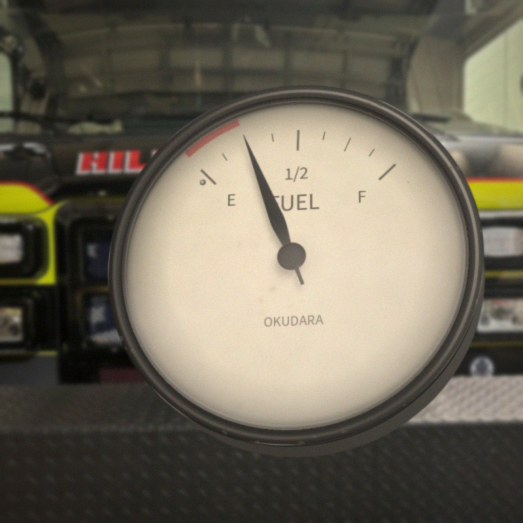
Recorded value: 0.25
